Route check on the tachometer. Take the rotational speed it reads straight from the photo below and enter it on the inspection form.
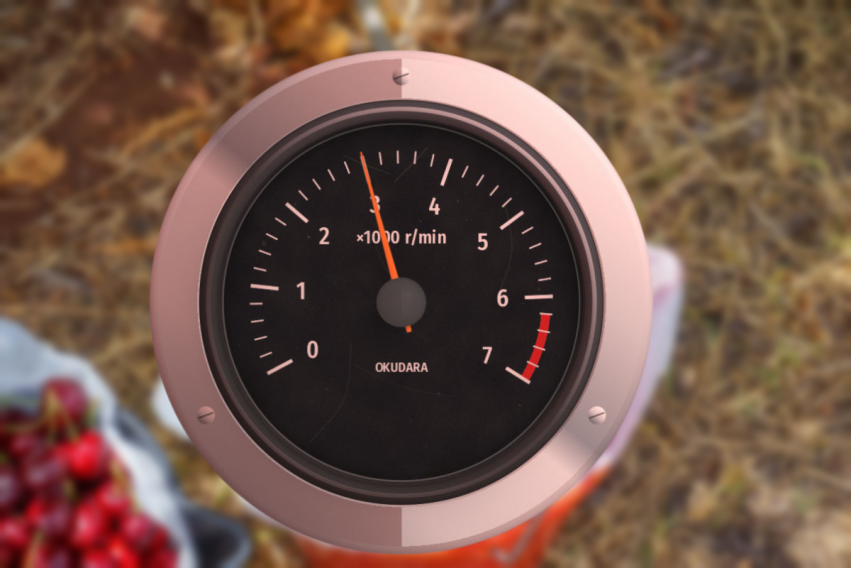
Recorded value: 3000 rpm
